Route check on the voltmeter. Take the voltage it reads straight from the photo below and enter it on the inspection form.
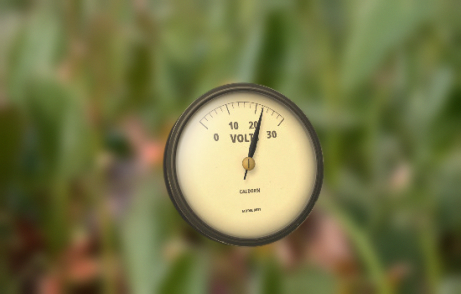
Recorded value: 22 V
